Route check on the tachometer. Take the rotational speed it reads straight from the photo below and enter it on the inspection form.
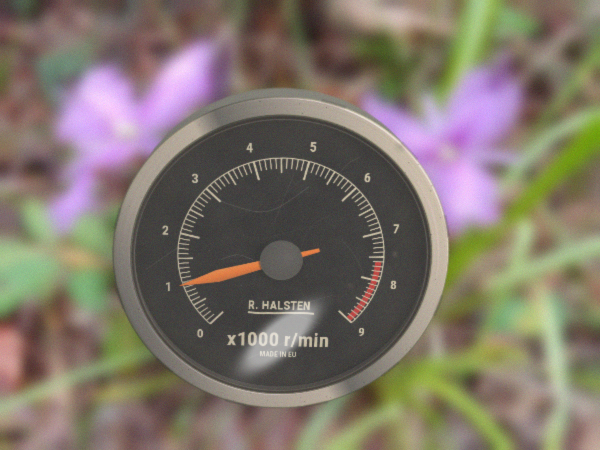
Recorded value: 1000 rpm
